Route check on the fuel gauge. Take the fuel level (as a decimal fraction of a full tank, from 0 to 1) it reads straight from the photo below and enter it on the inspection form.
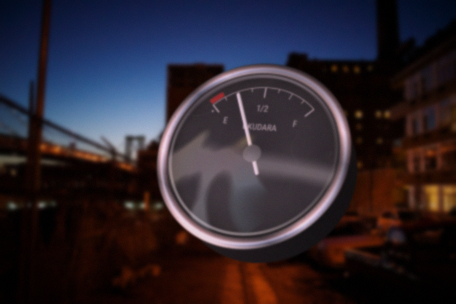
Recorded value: 0.25
